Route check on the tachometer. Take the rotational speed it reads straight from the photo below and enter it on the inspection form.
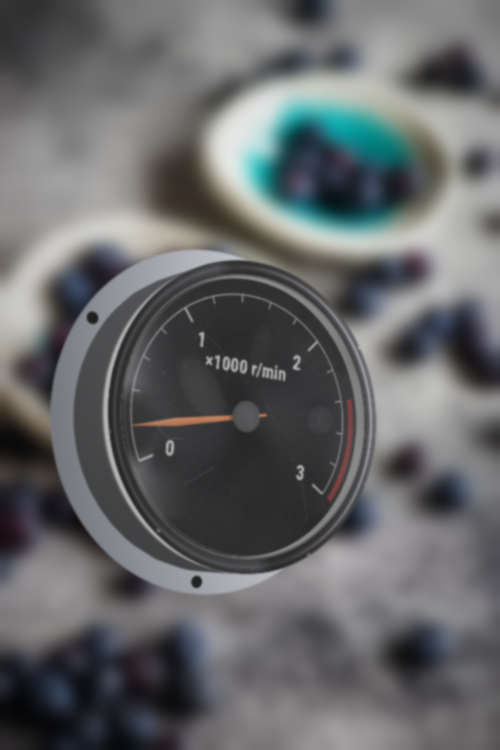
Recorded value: 200 rpm
